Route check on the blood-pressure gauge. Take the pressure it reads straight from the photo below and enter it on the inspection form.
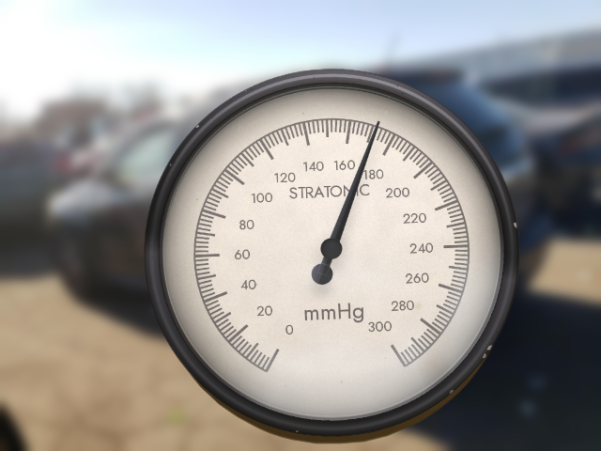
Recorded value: 172 mmHg
